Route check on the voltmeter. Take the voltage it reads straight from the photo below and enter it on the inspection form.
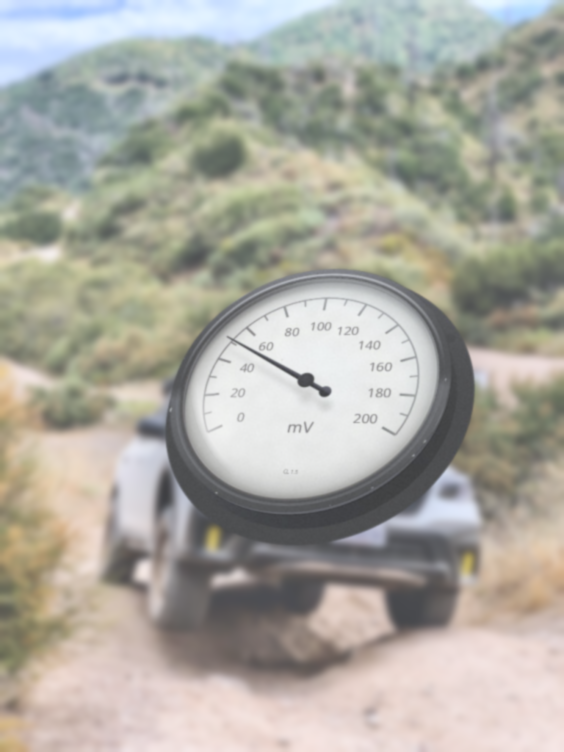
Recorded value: 50 mV
